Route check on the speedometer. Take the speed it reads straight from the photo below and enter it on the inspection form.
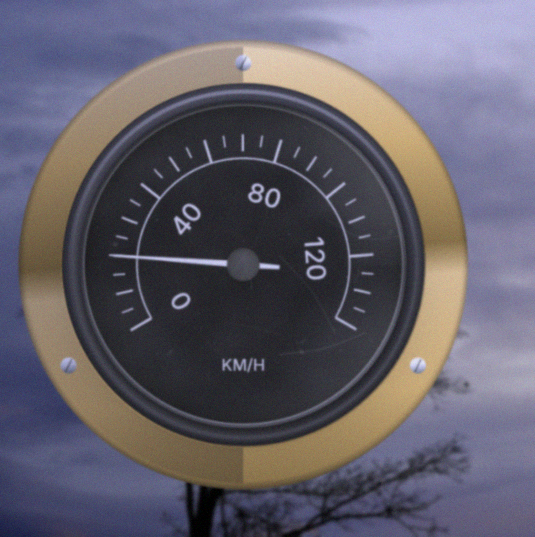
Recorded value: 20 km/h
